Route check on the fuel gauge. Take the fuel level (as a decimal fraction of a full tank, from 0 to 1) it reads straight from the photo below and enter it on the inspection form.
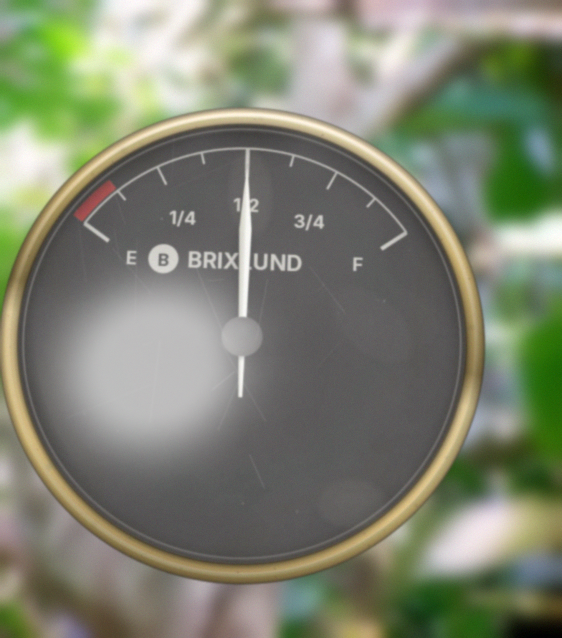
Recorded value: 0.5
